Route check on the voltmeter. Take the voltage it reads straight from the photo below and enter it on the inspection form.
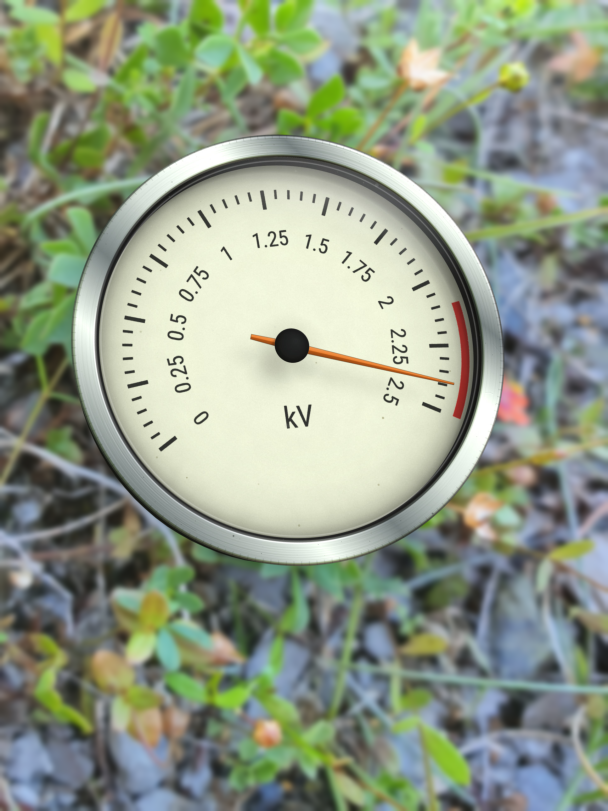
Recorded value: 2.4 kV
